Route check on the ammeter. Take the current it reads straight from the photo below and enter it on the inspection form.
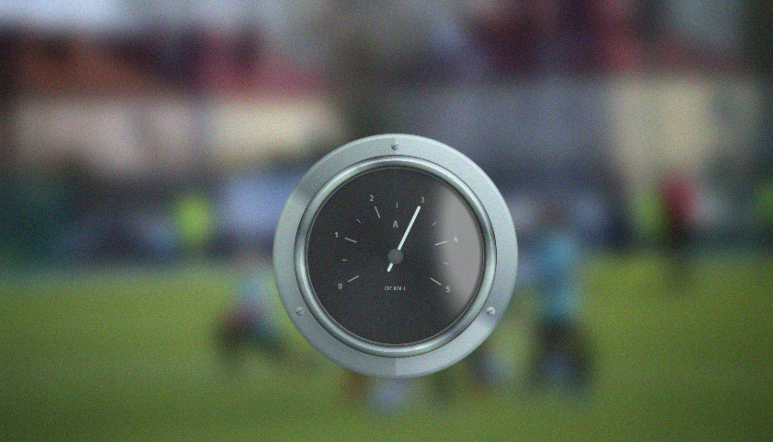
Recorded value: 3 A
